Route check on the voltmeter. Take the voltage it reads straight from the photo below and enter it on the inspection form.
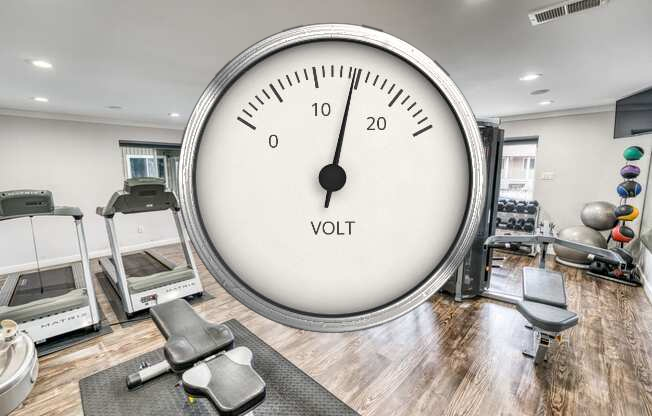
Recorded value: 14.5 V
